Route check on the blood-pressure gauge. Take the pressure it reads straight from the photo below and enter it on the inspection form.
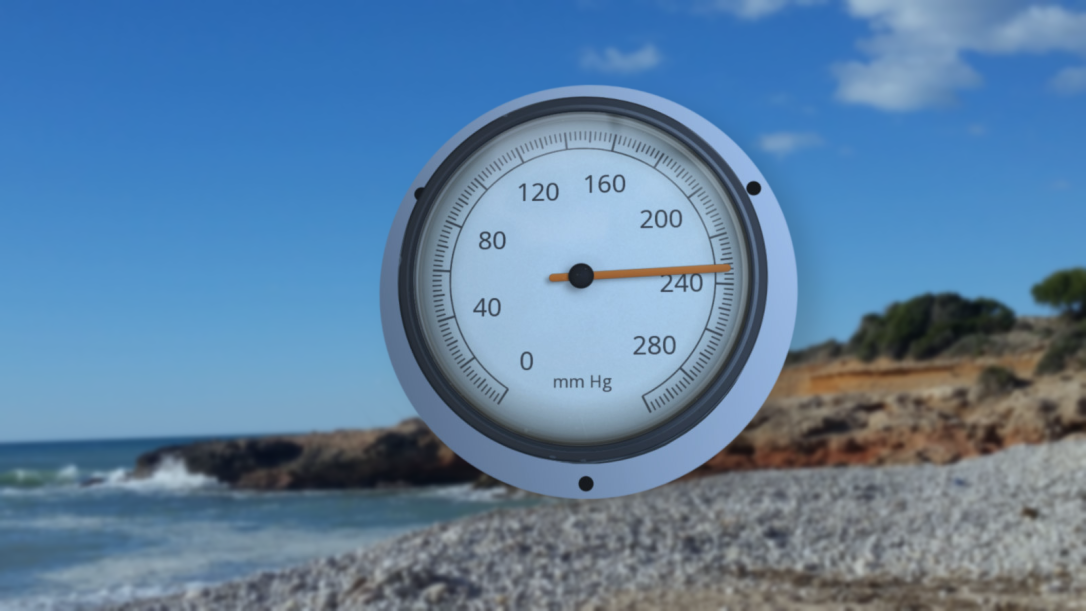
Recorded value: 234 mmHg
